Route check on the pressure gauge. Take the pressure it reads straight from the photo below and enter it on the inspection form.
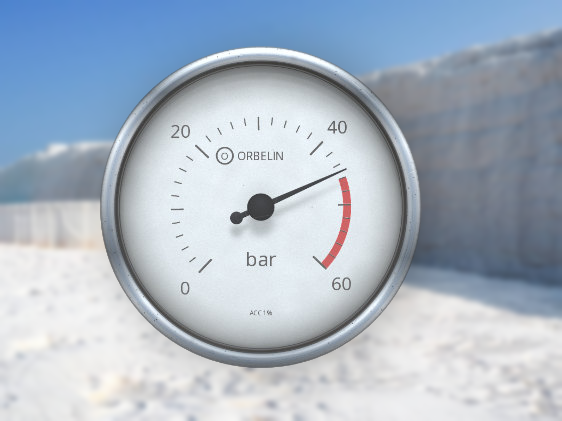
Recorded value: 45 bar
